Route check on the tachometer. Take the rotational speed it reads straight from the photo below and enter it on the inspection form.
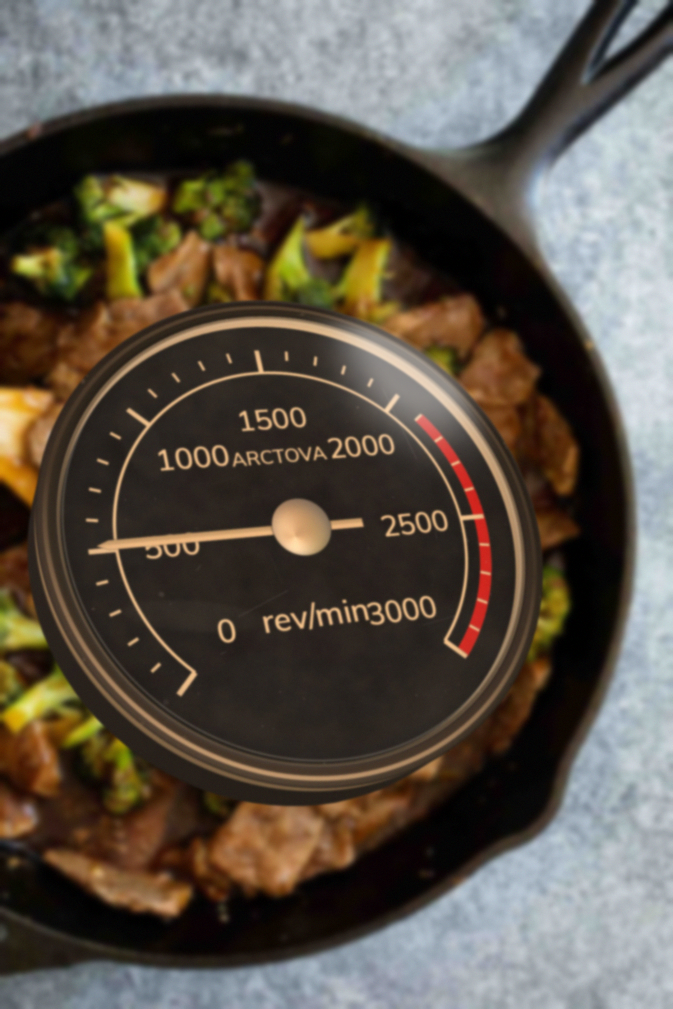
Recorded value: 500 rpm
